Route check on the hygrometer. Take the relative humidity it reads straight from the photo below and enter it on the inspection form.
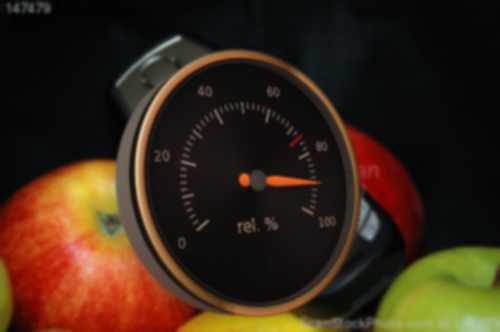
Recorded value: 90 %
